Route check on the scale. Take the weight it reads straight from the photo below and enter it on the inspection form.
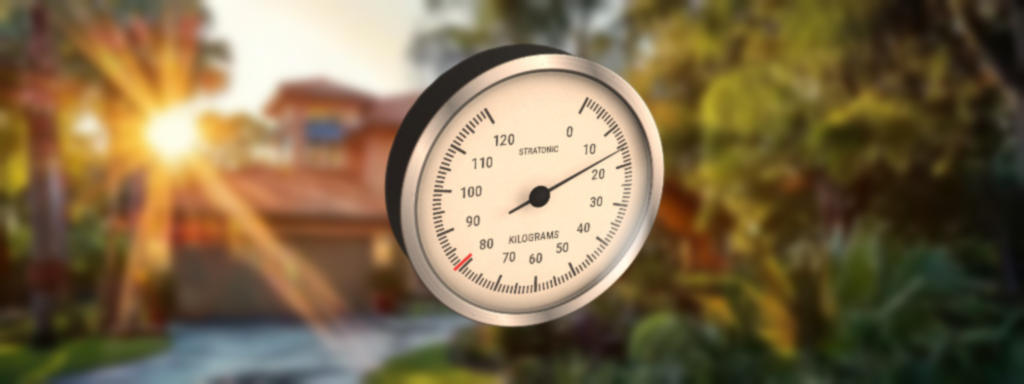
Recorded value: 15 kg
